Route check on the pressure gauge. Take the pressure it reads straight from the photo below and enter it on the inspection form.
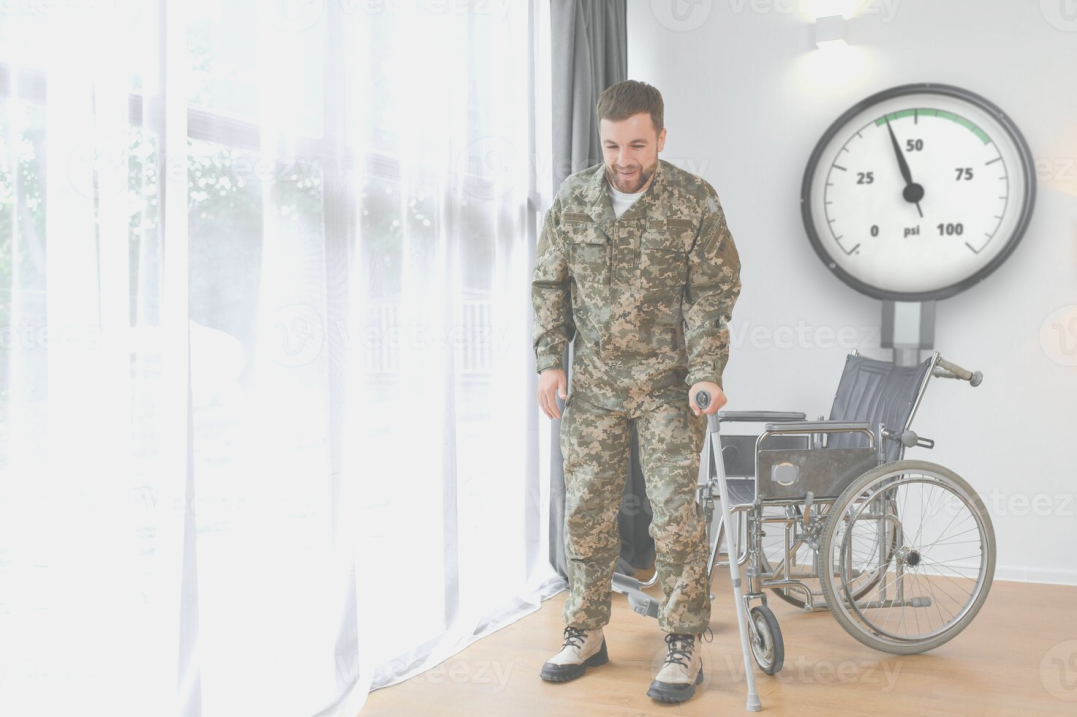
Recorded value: 42.5 psi
